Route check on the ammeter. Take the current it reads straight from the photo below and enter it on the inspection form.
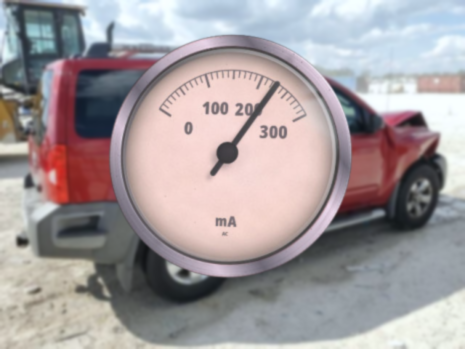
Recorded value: 230 mA
